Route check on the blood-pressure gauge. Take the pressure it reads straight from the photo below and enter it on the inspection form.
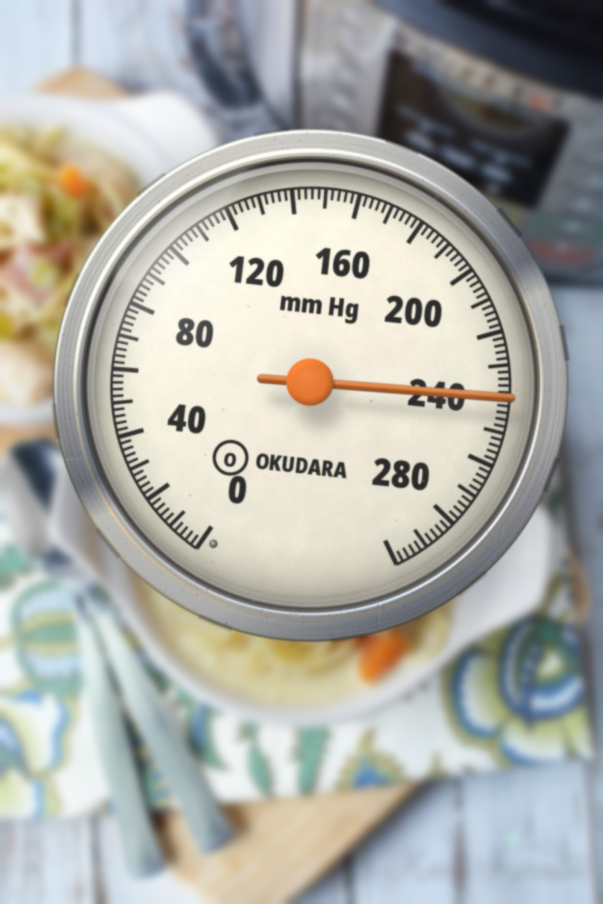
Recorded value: 240 mmHg
